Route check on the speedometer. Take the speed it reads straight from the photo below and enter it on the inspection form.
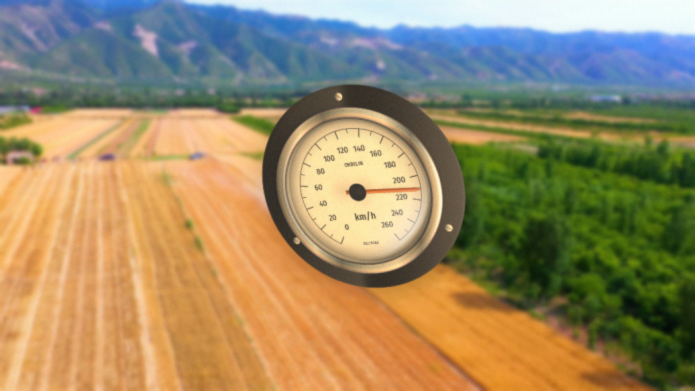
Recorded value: 210 km/h
